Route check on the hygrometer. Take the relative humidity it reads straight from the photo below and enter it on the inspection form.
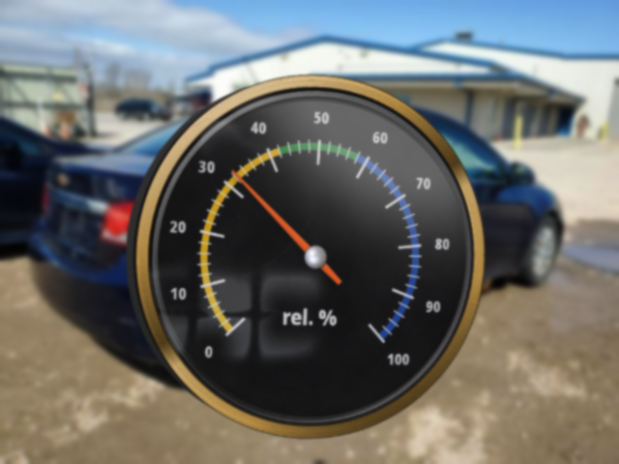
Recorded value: 32 %
